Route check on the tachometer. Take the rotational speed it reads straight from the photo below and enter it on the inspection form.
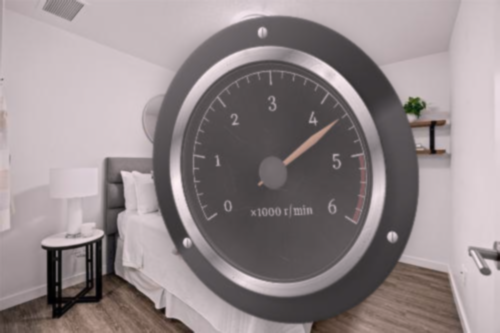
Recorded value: 4400 rpm
